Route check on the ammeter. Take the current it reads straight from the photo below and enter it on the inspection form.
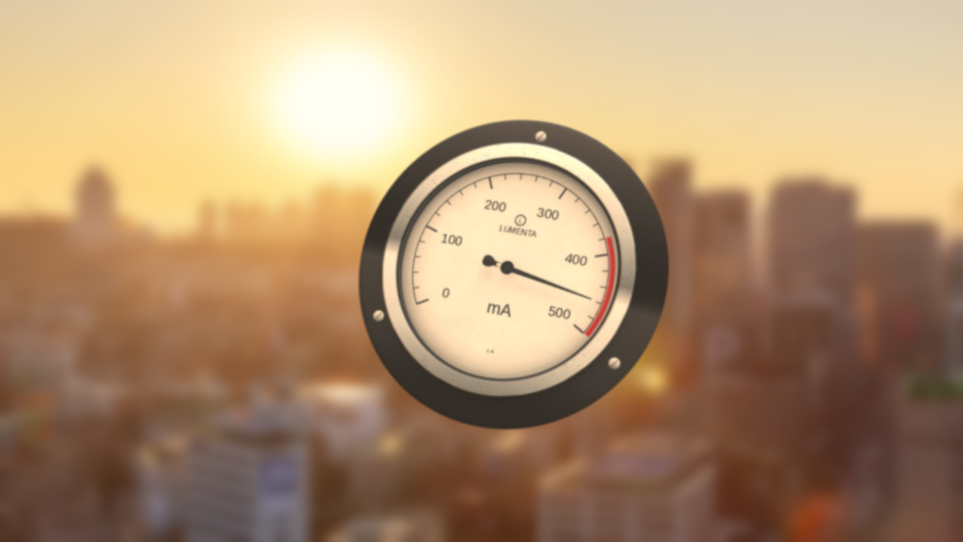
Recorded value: 460 mA
